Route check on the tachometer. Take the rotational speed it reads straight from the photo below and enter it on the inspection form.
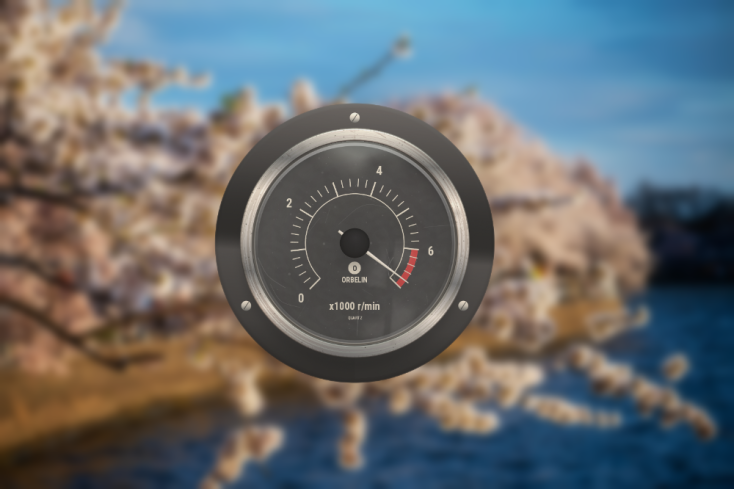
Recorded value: 6800 rpm
